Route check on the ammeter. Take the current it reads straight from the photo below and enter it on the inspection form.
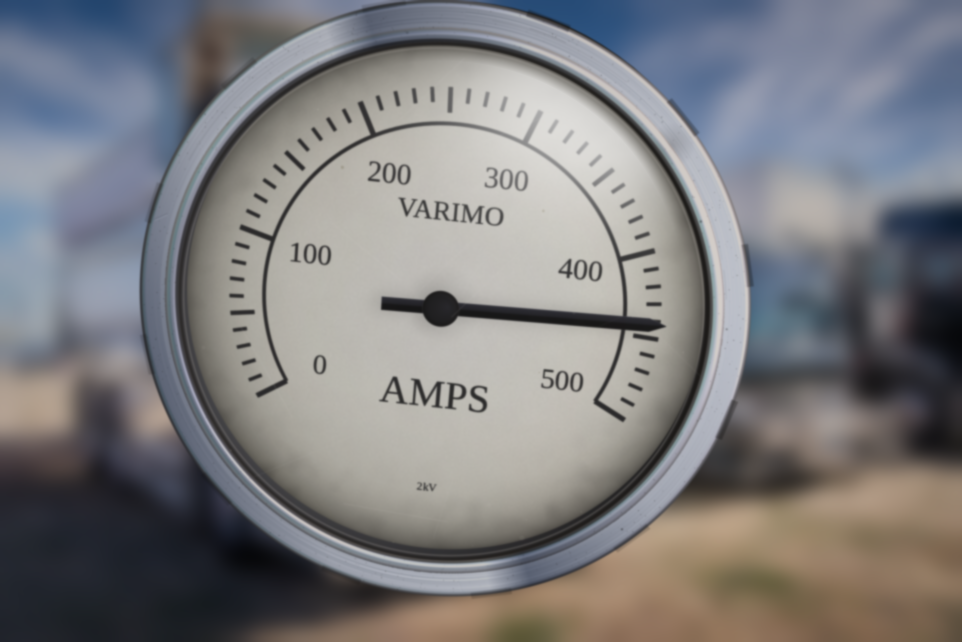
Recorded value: 440 A
